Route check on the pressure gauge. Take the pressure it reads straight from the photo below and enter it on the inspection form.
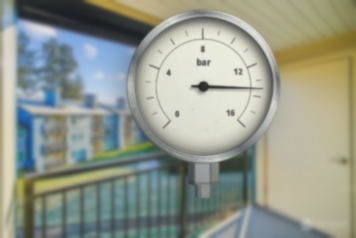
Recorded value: 13.5 bar
